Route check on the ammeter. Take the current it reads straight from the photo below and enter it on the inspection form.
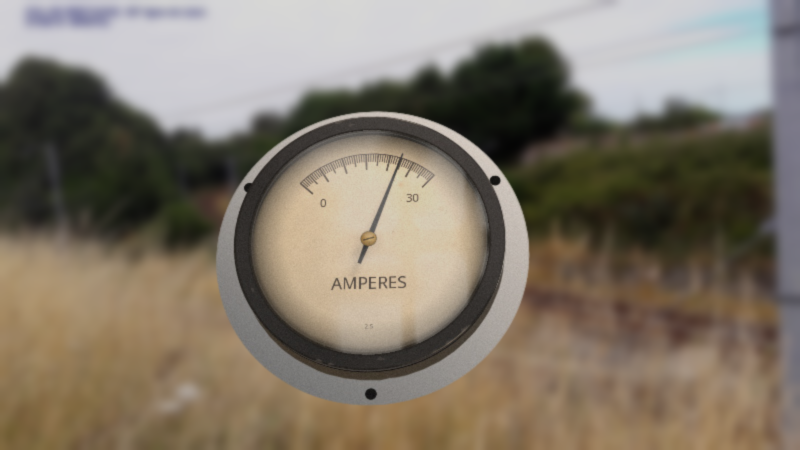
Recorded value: 22.5 A
